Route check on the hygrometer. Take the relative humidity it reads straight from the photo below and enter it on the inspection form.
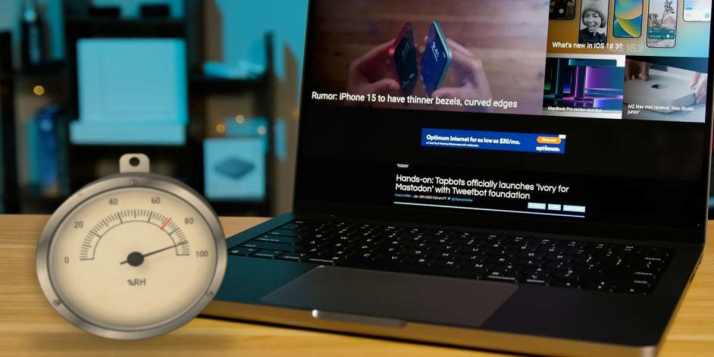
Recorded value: 90 %
